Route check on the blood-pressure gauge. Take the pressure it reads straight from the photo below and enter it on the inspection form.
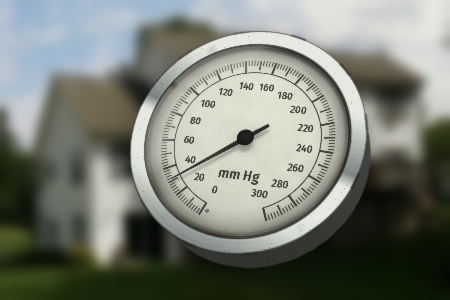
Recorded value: 30 mmHg
